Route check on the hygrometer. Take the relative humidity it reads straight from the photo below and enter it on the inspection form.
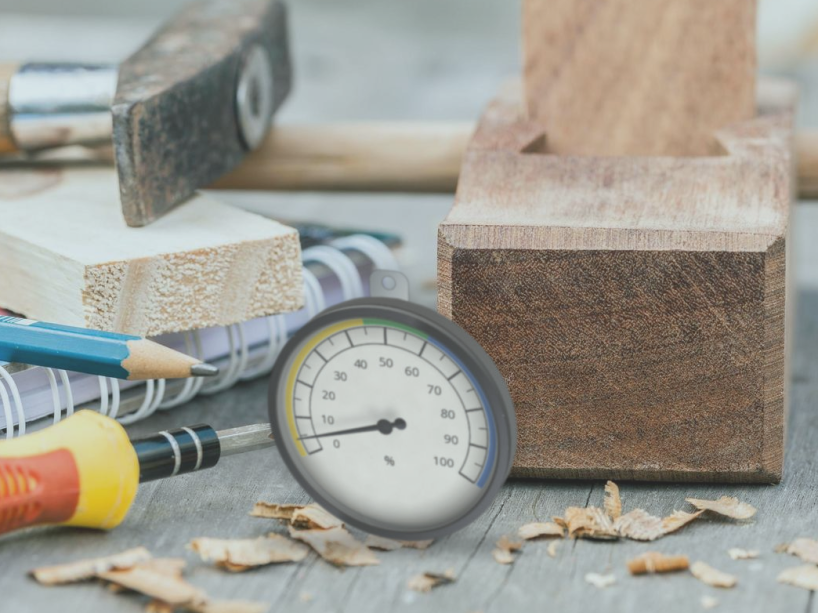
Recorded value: 5 %
